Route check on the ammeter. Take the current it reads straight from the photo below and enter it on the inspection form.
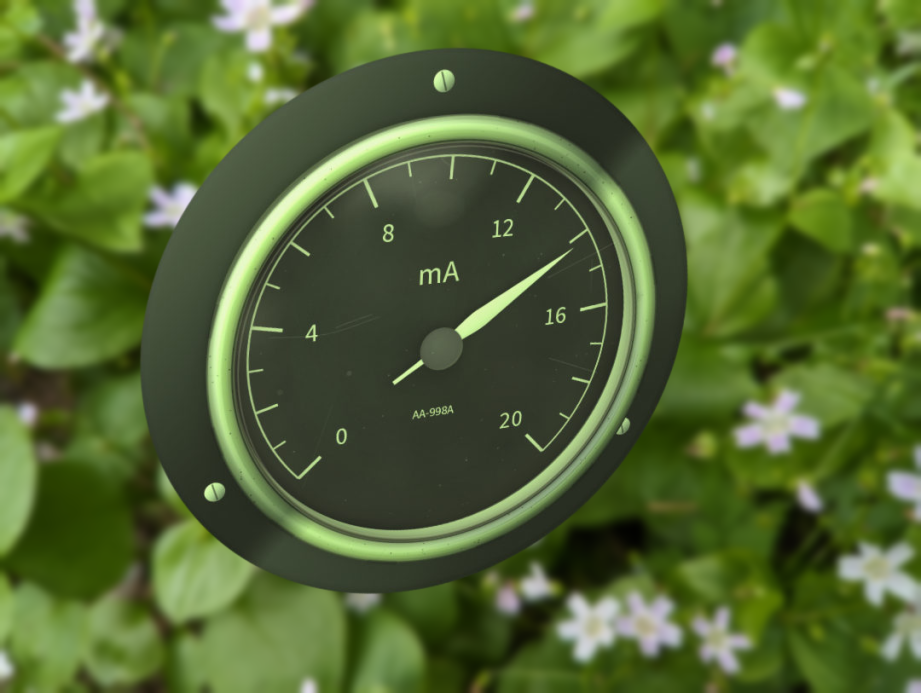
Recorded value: 14 mA
